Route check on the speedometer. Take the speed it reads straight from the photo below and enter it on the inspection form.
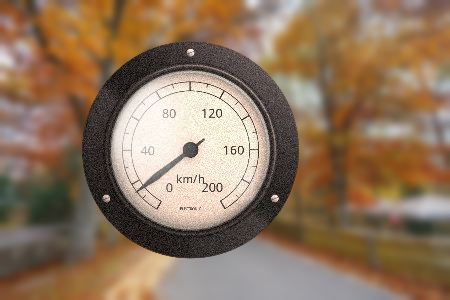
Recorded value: 15 km/h
